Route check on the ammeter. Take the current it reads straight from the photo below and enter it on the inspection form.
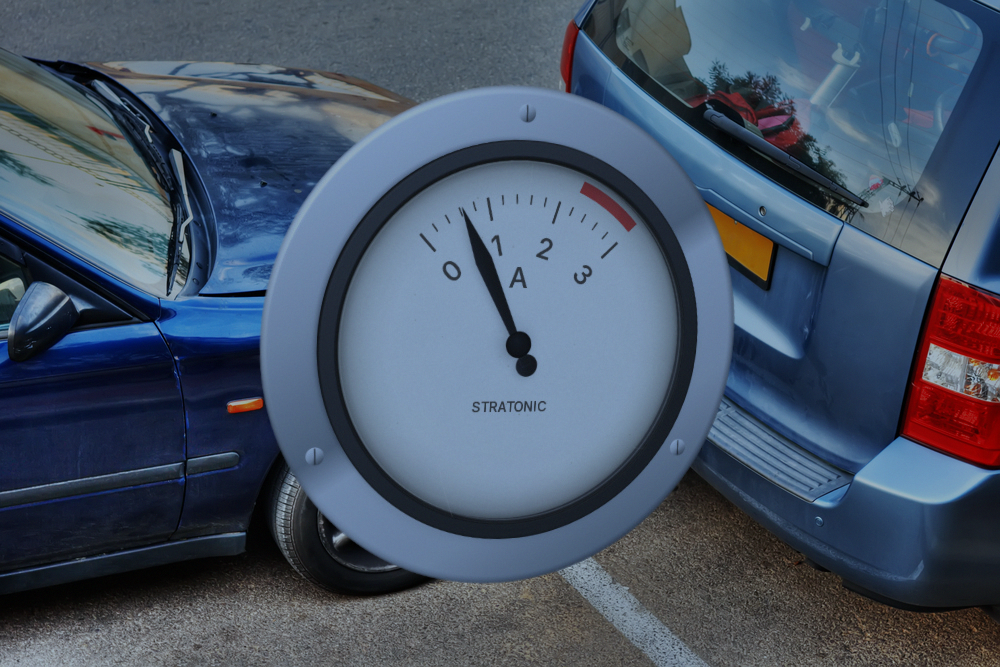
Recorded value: 0.6 A
